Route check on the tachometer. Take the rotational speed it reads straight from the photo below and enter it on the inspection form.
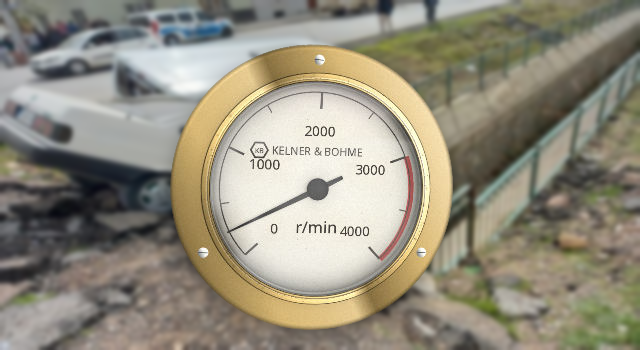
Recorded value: 250 rpm
